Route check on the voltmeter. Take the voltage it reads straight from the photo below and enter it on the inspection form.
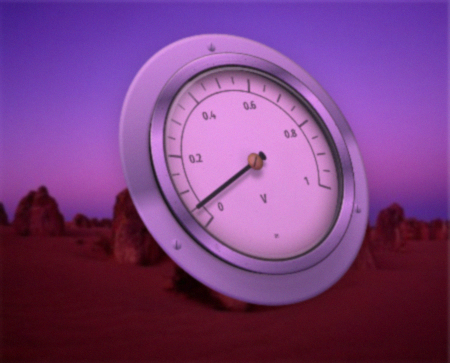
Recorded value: 0.05 V
